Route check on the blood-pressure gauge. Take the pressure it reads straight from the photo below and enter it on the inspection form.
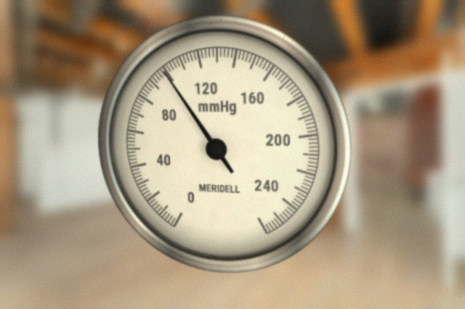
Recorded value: 100 mmHg
